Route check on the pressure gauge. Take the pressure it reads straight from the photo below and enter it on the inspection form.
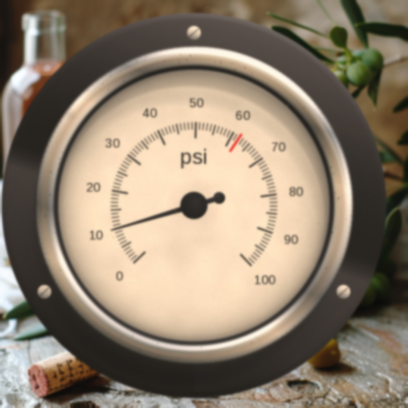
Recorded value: 10 psi
